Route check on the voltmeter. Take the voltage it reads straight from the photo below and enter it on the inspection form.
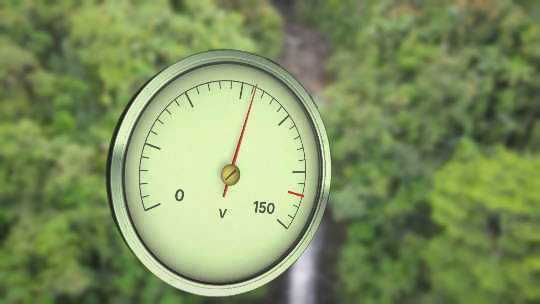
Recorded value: 80 V
